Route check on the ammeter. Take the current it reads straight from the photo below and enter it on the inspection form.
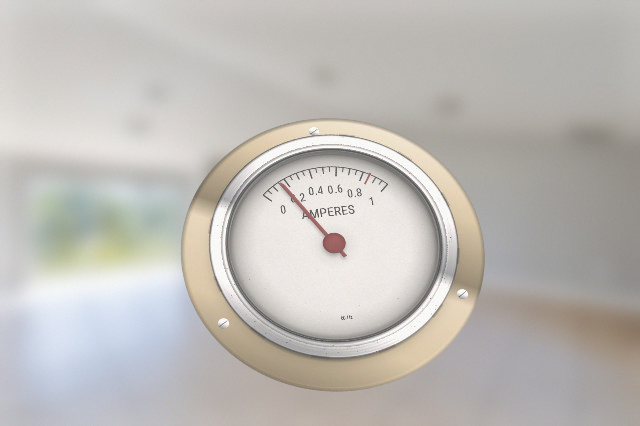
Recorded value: 0.15 A
